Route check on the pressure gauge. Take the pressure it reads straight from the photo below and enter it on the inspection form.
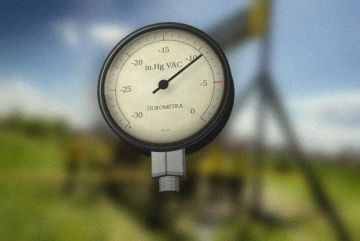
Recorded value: -9 inHg
